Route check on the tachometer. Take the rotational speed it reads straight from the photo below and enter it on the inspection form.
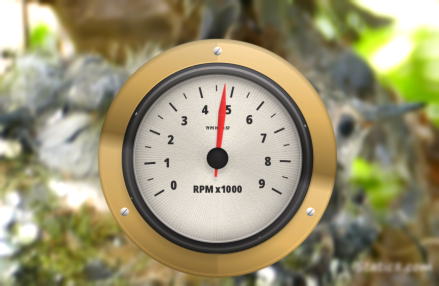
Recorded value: 4750 rpm
